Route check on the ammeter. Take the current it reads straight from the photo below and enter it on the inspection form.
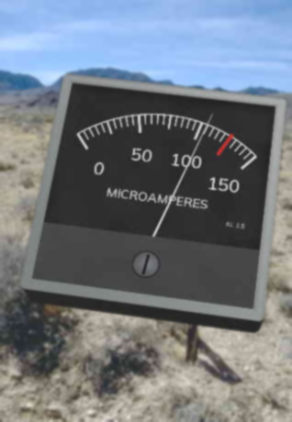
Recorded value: 105 µA
